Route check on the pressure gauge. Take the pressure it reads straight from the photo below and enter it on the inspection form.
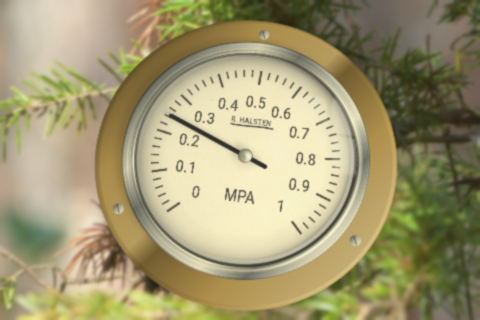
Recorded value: 0.24 MPa
